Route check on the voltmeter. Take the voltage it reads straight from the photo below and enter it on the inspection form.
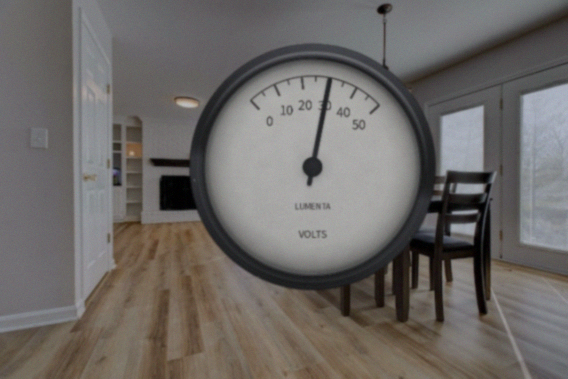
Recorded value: 30 V
